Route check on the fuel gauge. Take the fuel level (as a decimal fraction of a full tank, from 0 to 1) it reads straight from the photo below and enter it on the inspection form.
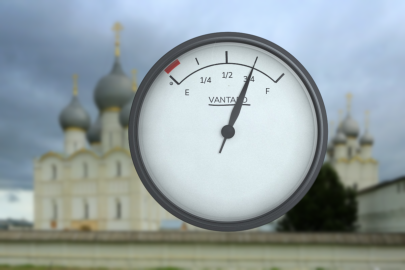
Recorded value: 0.75
